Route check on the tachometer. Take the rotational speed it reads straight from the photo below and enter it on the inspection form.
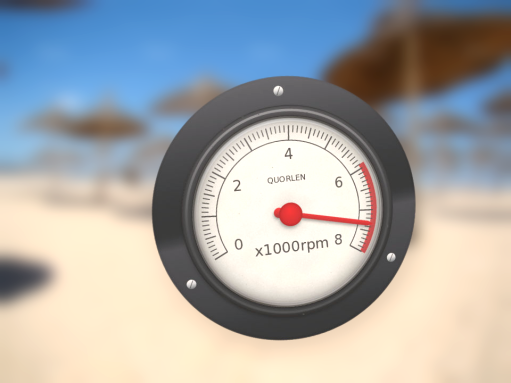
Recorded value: 7300 rpm
